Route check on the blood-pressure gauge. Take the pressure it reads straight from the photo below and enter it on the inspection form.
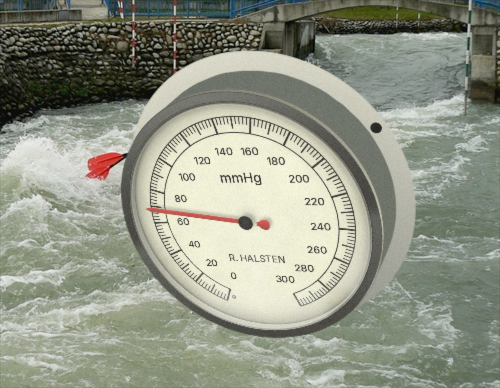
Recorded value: 70 mmHg
